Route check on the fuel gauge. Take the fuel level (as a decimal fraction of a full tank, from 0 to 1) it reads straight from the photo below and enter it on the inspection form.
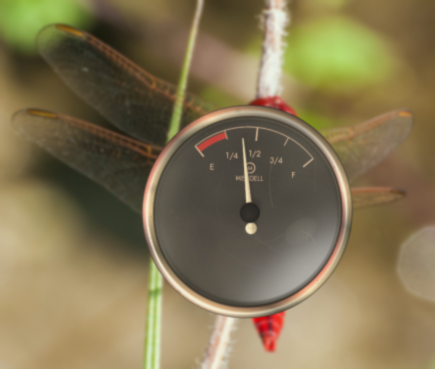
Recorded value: 0.375
